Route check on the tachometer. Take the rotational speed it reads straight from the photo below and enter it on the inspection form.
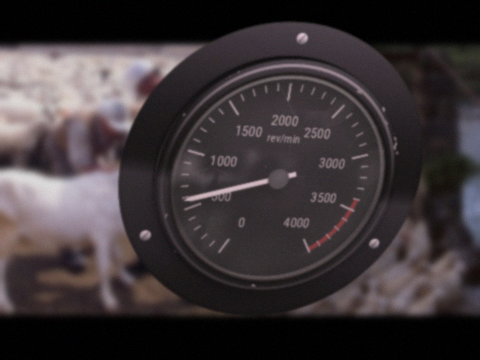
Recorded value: 600 rpm
